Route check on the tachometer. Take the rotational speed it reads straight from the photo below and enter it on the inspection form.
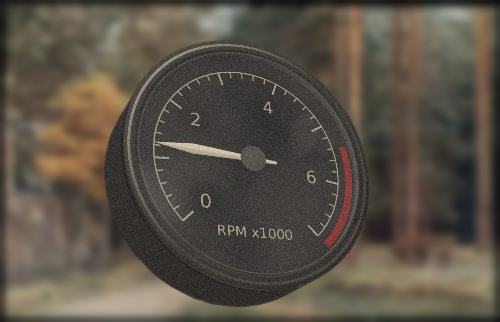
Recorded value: 1200 rpm
